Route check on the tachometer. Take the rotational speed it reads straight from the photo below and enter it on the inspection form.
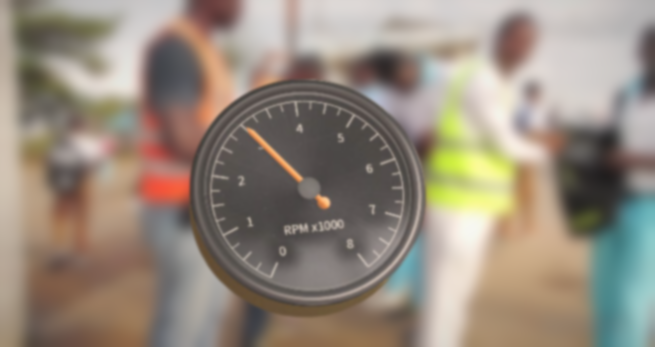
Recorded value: 3000 rpm
